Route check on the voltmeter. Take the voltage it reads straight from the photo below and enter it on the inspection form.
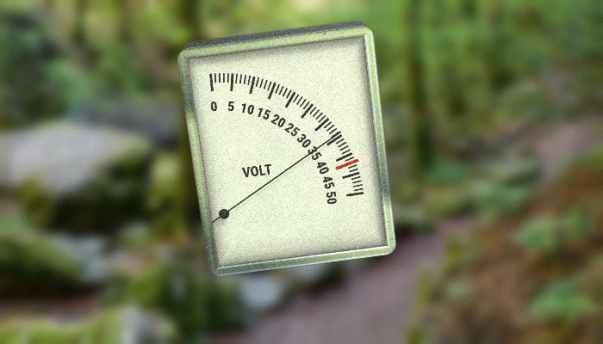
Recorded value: 34 V
